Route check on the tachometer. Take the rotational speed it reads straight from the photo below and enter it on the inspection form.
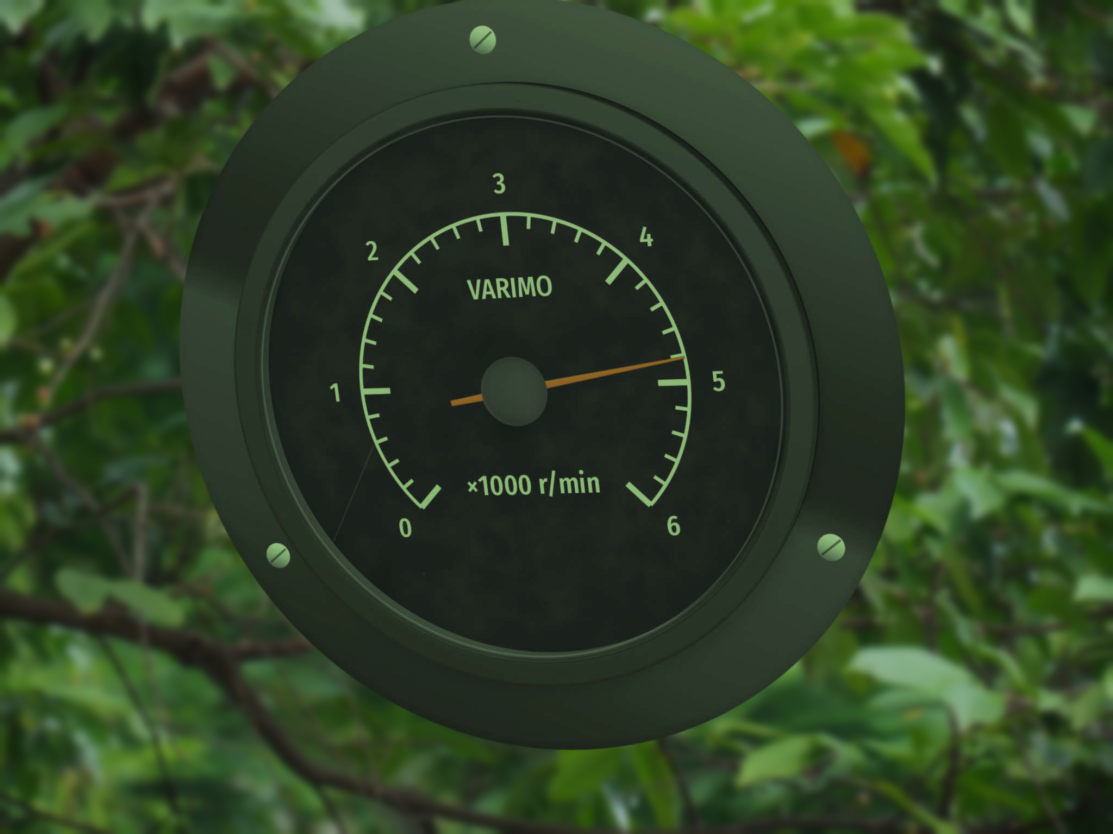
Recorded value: 4800 rpm
